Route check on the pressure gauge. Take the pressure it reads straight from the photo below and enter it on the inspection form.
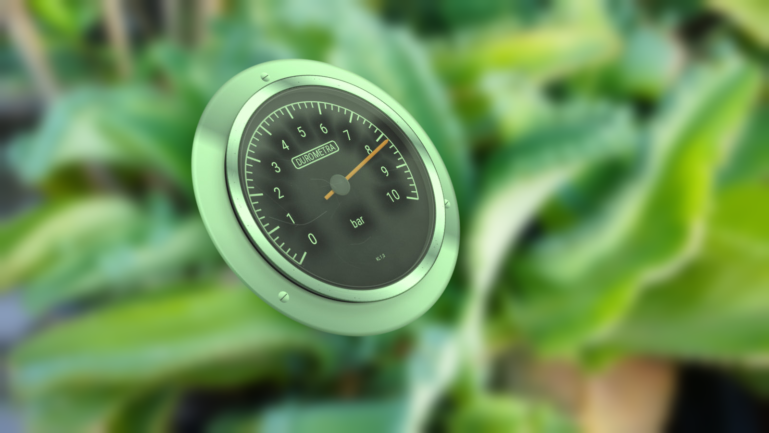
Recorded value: 8.2 bar
